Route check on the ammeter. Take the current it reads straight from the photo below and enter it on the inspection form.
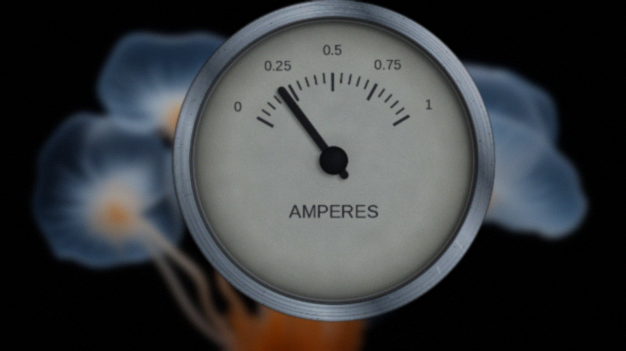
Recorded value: 0.2 A
